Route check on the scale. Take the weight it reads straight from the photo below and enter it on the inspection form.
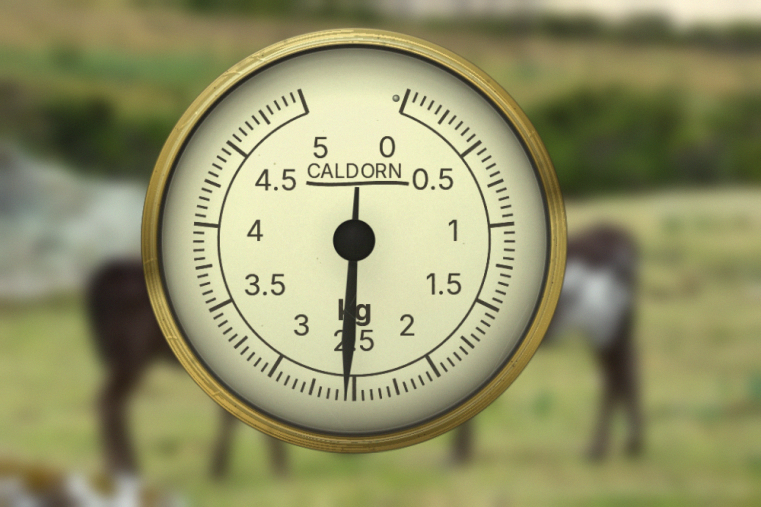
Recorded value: 2.55 kg
